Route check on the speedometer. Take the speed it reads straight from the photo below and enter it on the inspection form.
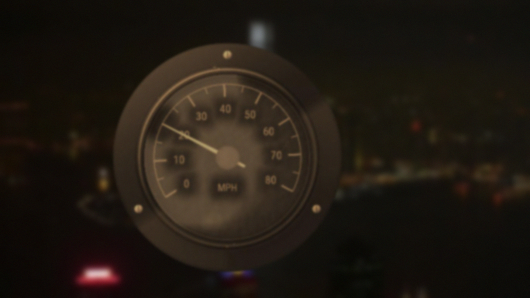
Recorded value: 20 mph
